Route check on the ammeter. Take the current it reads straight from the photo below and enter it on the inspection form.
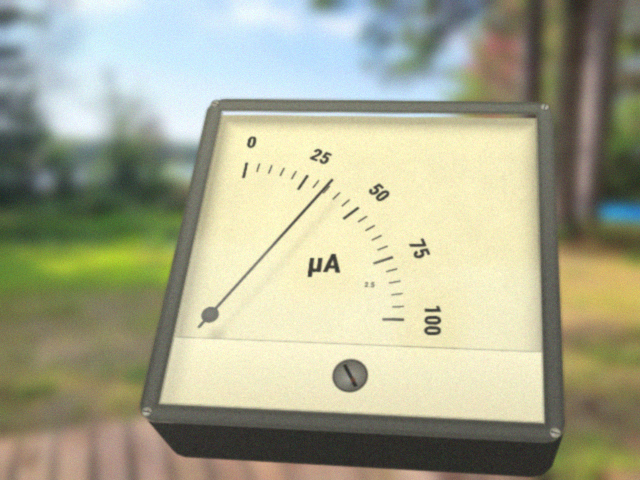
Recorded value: 35 µA
